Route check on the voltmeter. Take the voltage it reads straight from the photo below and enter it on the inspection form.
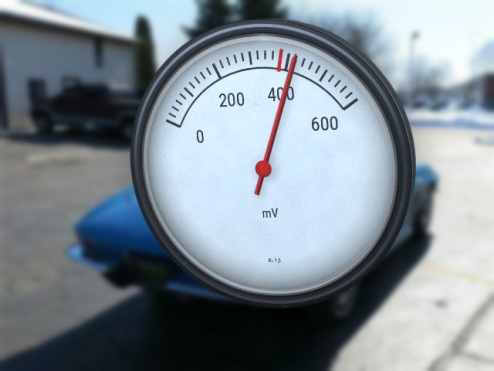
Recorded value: 420 mV
